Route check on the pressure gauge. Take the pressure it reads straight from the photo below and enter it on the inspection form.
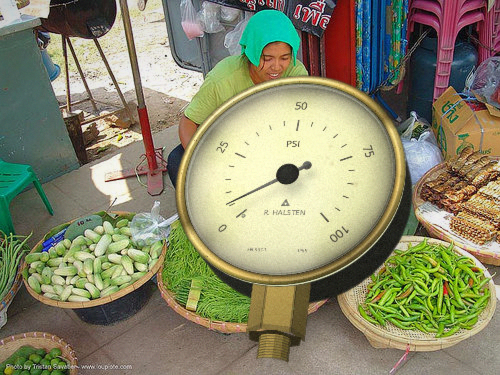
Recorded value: 5 psi
